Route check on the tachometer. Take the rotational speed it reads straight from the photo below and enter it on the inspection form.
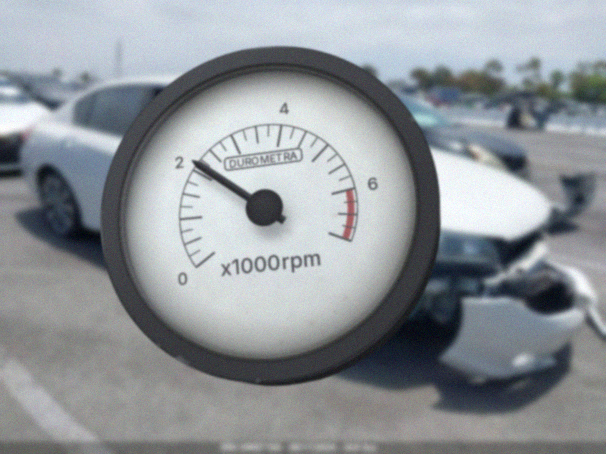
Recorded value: 2125 rpm
